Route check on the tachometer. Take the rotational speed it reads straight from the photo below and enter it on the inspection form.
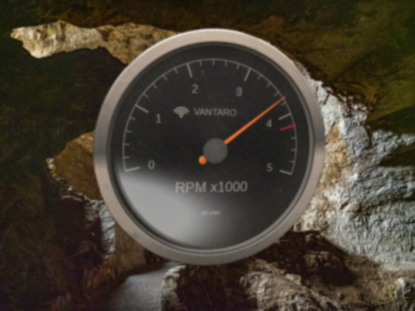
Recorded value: 3700 rpm
